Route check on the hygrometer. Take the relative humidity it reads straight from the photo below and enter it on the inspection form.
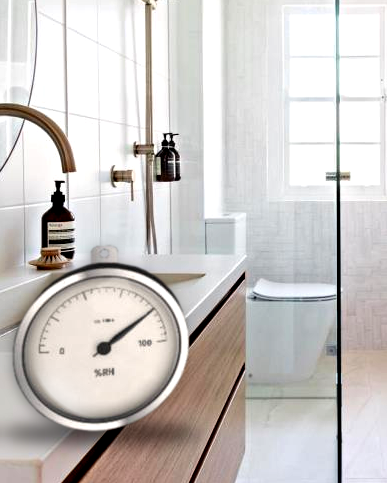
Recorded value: 80 %
